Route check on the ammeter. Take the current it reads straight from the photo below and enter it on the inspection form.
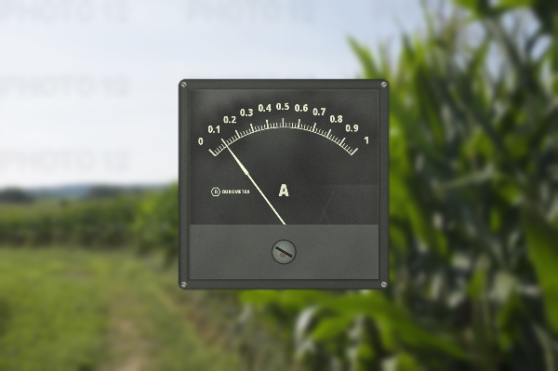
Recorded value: 0.1 A
